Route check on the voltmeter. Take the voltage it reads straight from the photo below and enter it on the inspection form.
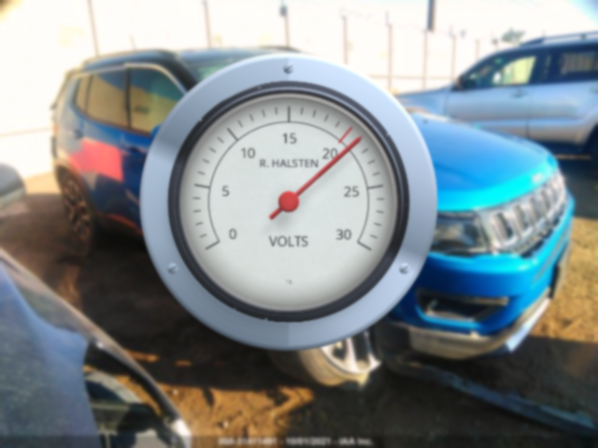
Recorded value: 21 V
